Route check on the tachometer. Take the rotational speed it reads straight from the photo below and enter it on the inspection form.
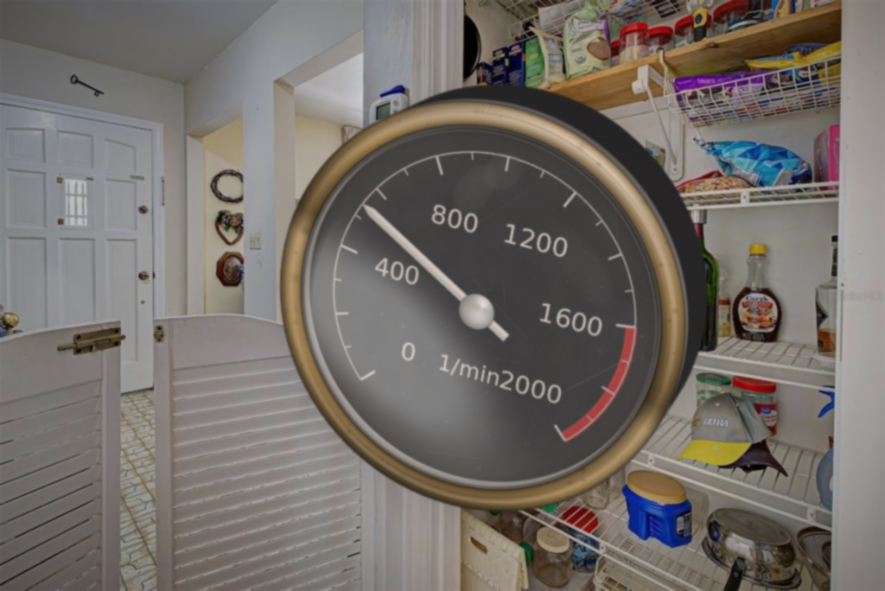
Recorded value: 550 rpm
